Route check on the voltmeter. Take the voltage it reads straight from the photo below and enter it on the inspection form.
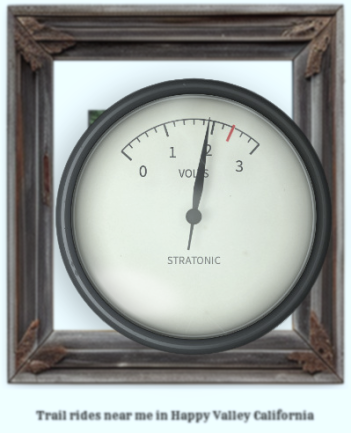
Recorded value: 1.9 V
